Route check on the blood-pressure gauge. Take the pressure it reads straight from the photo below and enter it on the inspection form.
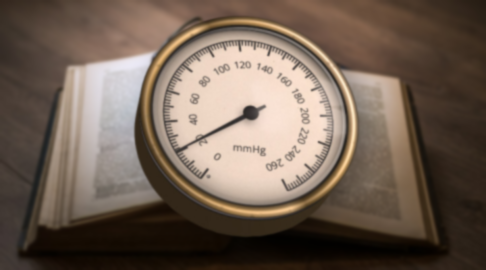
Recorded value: 20 mmHg
